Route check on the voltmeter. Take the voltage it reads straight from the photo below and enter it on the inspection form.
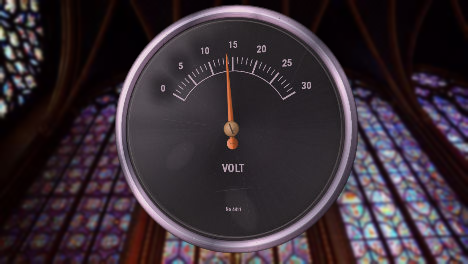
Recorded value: 14 V
